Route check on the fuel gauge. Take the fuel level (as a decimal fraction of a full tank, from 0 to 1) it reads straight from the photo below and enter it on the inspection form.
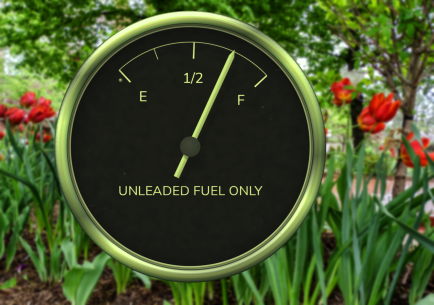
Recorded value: 0.75
